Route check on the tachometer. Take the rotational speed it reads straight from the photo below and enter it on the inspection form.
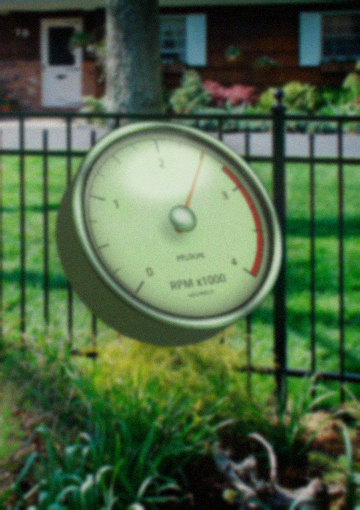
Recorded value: 2500 rpm
